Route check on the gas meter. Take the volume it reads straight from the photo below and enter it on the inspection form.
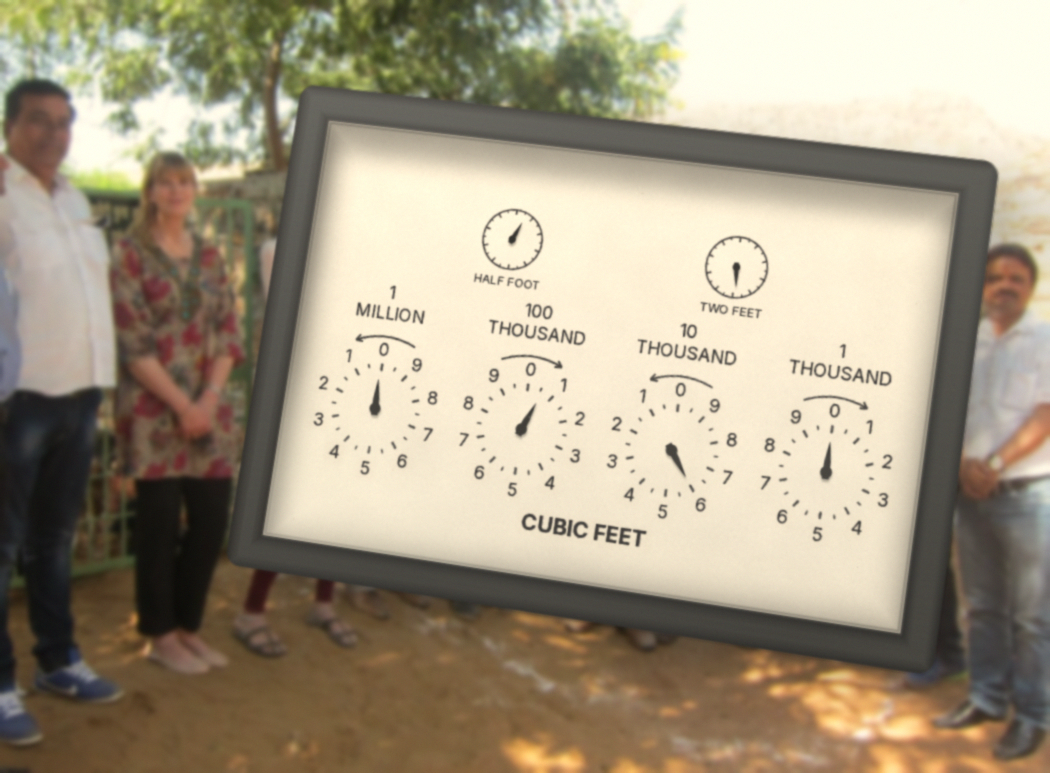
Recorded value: 6000 ft³
